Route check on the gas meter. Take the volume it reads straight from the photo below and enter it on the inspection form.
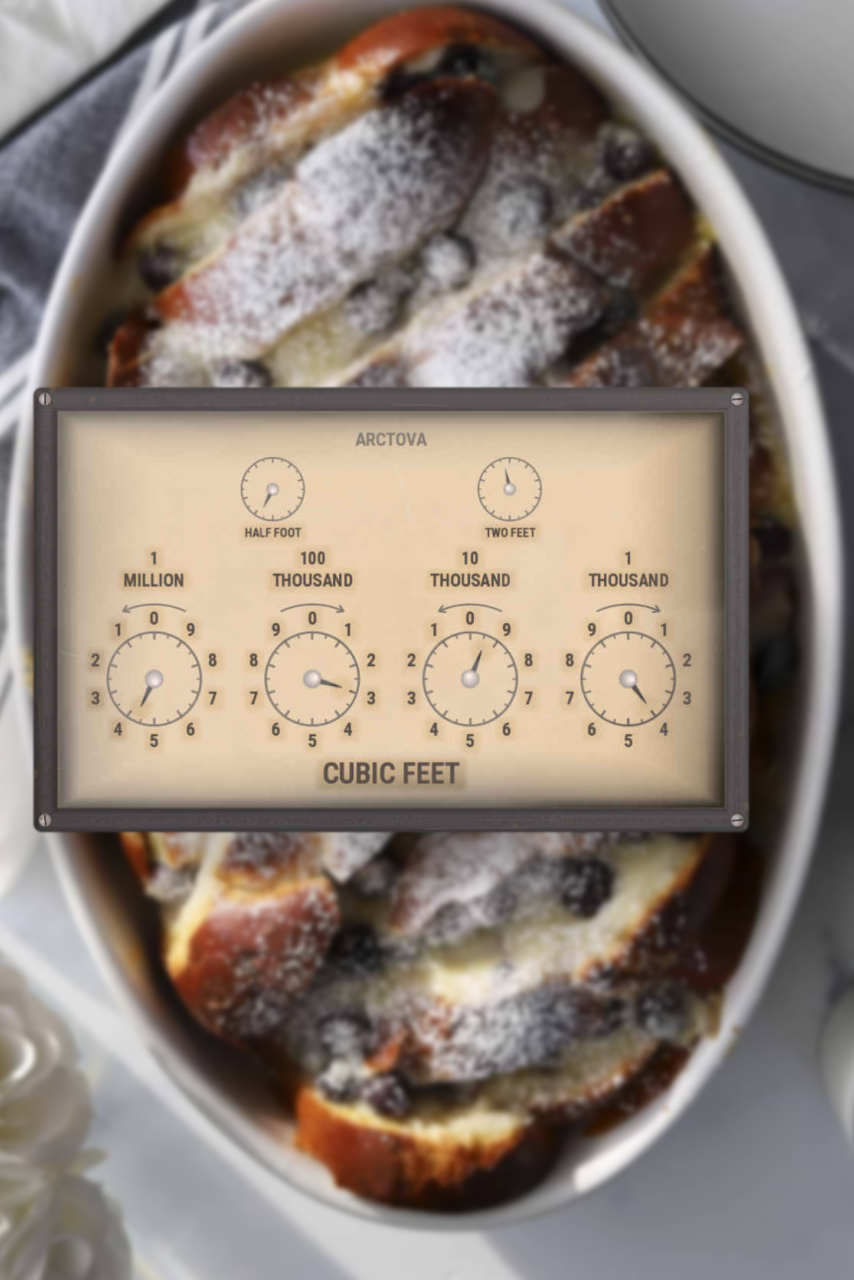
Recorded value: 429400 ft³
